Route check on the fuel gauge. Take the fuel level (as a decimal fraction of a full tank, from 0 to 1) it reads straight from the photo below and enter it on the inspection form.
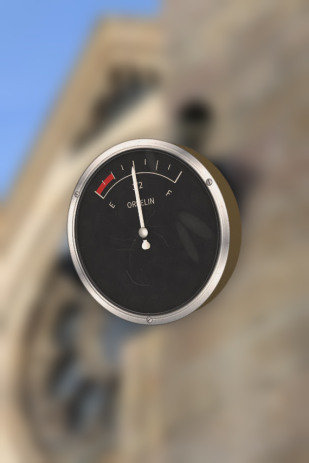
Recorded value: 0.5
